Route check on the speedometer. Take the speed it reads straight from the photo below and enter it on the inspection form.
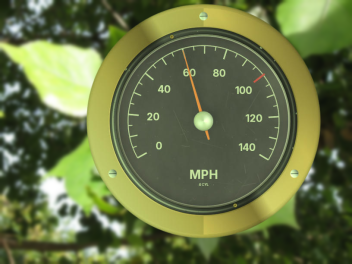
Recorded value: 60 mph
